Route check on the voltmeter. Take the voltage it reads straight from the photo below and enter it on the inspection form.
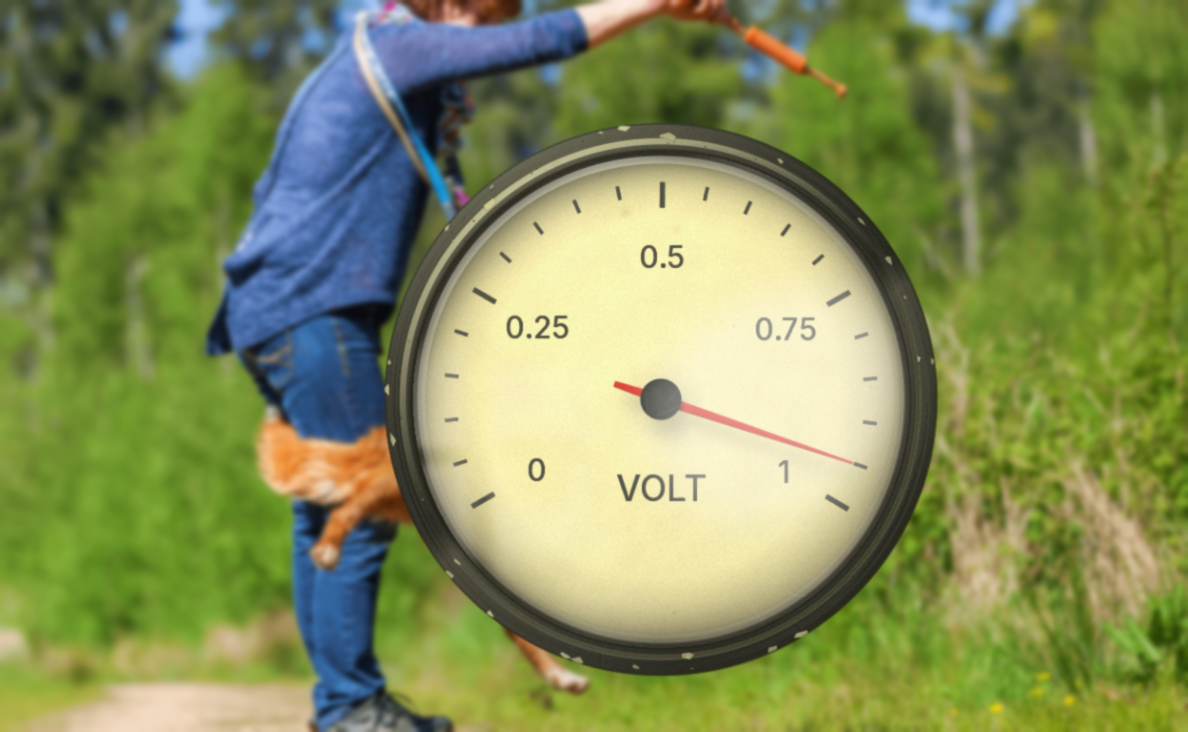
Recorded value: 0.95 V
